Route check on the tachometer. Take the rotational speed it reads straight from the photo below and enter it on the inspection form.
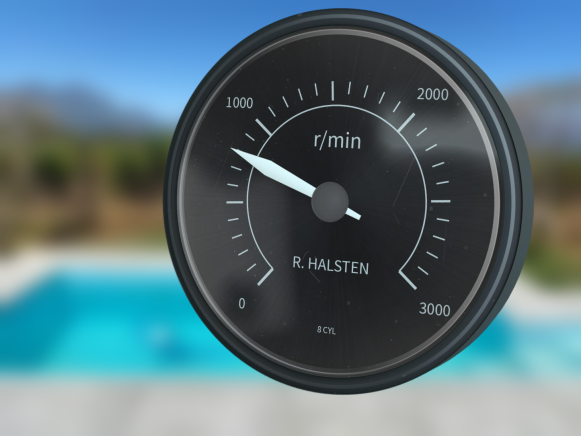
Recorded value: 800 rpm
